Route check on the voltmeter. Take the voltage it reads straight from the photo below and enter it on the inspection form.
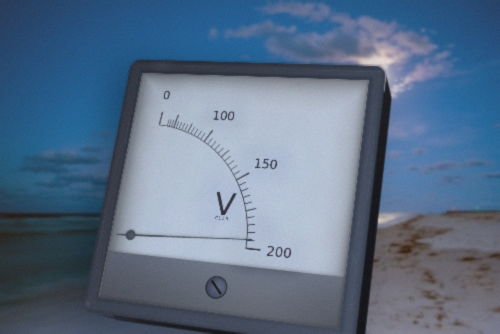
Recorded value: 195 V
